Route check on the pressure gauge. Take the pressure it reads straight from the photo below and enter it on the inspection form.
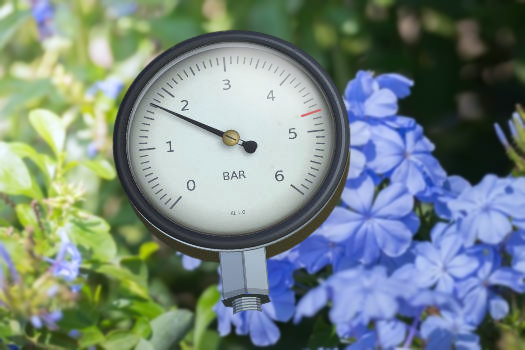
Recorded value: 1.7 bar
